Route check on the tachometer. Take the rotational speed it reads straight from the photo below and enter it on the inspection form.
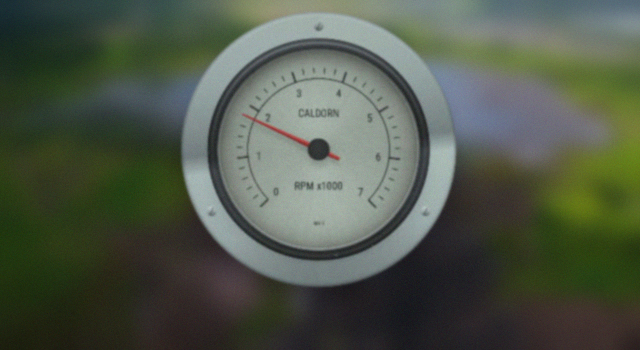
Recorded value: 1800 rpm
